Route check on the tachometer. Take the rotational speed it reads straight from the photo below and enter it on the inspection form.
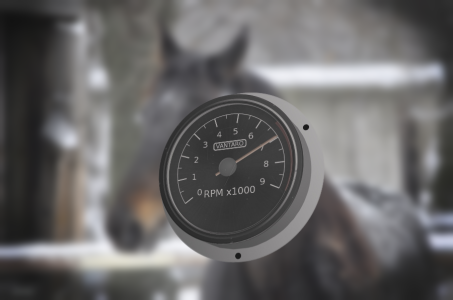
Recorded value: 7000 rpm
